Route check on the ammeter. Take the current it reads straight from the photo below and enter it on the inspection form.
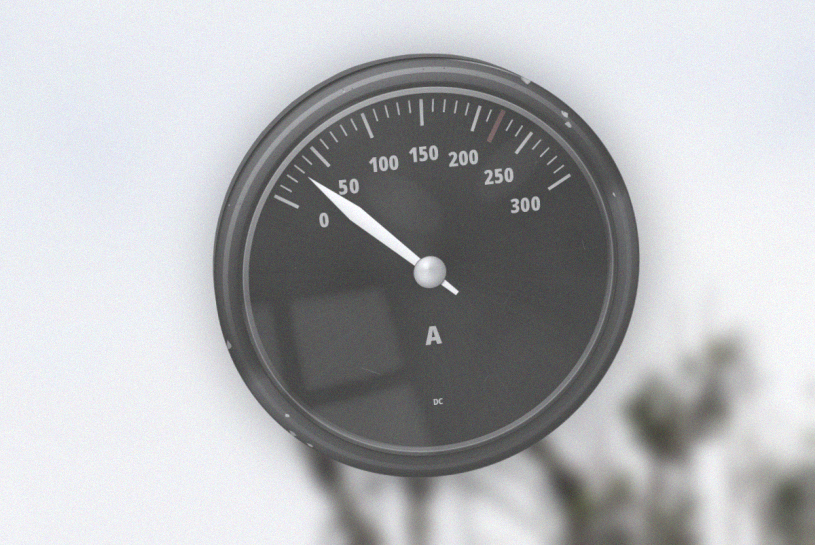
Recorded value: 30 A
